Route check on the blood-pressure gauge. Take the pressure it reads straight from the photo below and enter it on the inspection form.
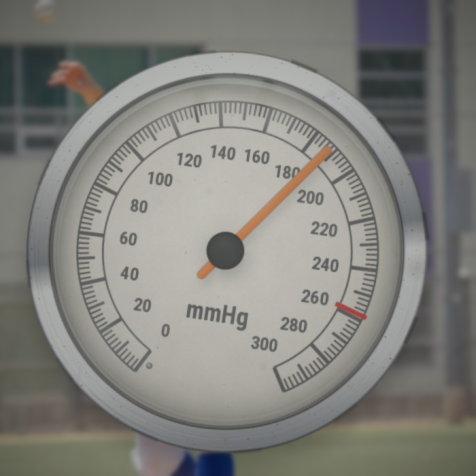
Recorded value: 188 mmHg
